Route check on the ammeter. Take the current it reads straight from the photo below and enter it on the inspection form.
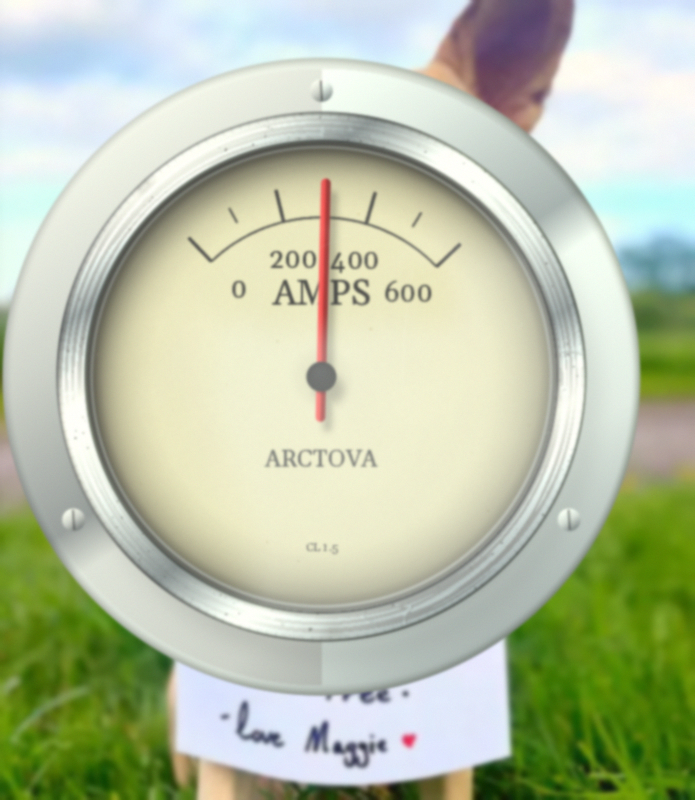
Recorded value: 300 A
